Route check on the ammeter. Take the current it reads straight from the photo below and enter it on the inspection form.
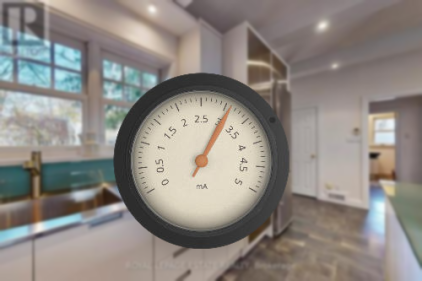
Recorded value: 3.1 mA
